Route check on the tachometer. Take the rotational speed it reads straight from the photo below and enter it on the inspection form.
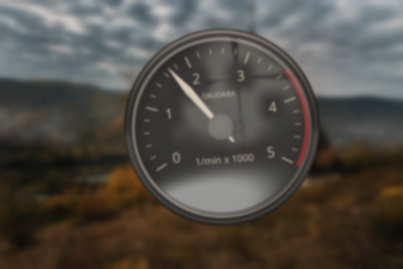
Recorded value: 1700 rpm
